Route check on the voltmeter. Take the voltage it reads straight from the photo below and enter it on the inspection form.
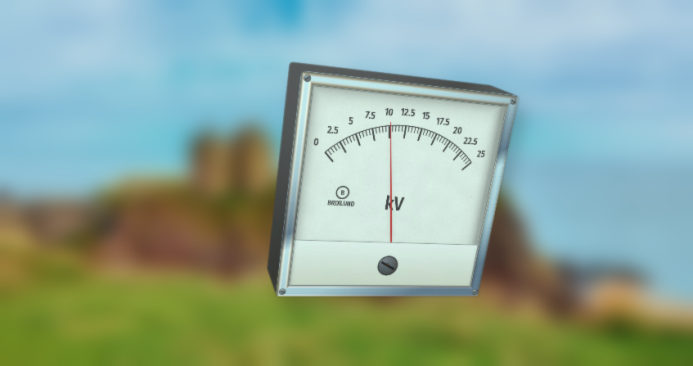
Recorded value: 10 kV
